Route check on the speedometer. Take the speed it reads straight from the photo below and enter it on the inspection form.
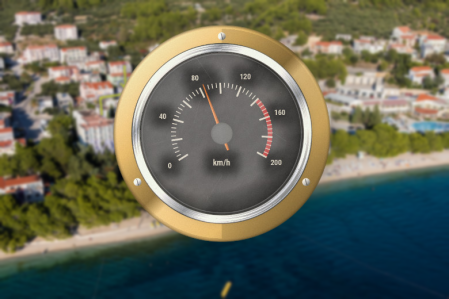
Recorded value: 84 km/h
